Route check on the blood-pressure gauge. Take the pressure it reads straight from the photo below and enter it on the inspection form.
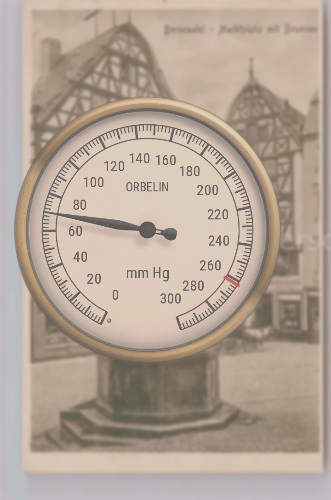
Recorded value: 70 mmHg
